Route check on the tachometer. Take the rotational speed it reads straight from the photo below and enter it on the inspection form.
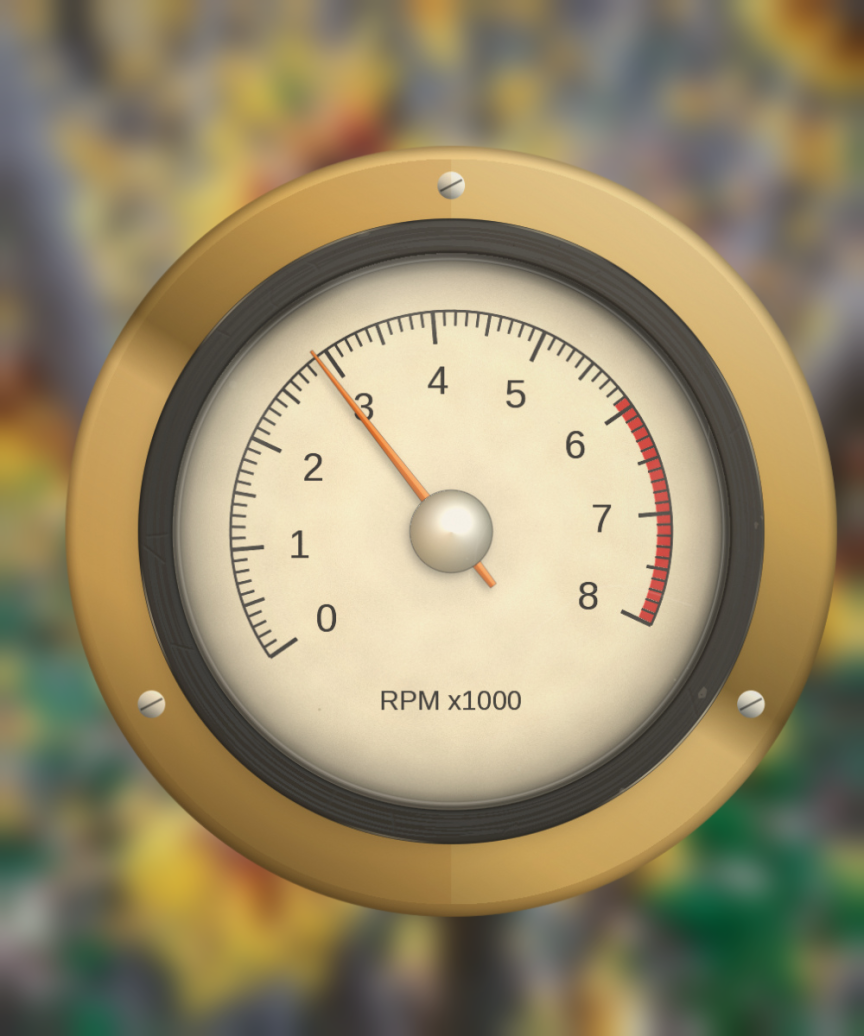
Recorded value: 2900 rpm
